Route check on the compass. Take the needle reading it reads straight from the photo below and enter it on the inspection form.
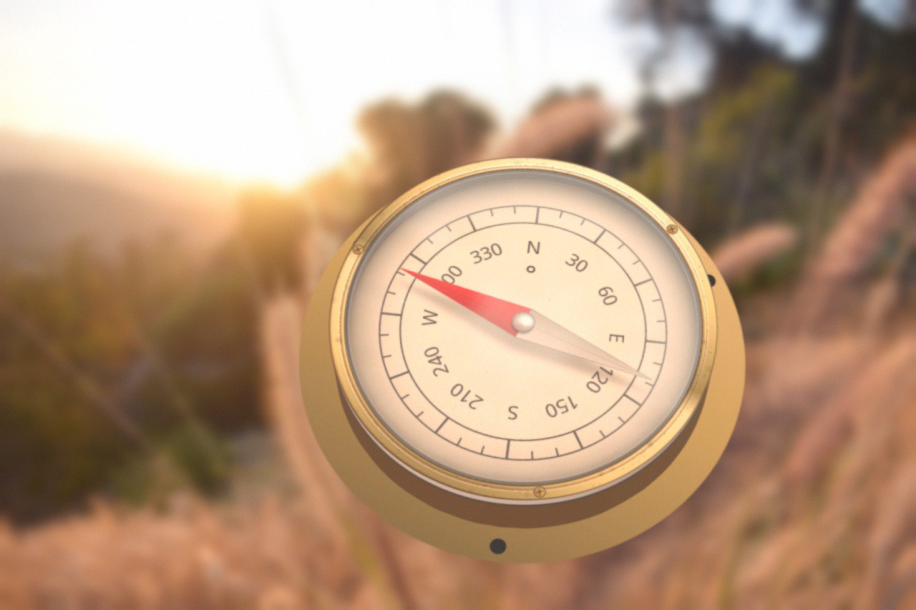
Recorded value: 290 °
